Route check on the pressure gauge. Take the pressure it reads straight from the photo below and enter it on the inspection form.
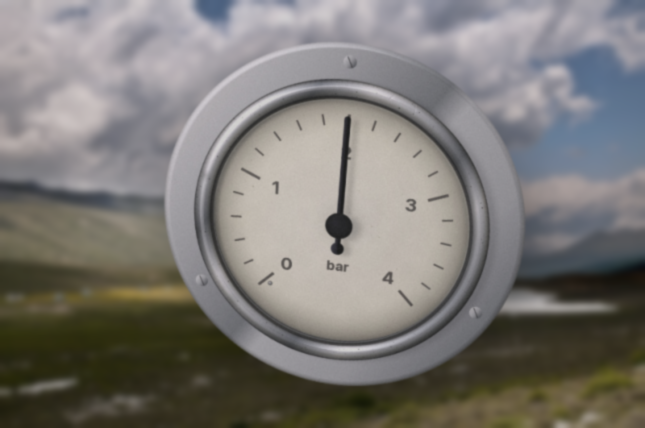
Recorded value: 2 bar
